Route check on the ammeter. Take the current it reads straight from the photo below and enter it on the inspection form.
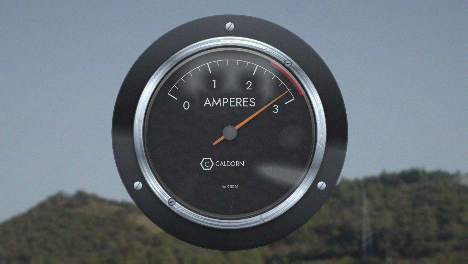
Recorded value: 2.8 A
